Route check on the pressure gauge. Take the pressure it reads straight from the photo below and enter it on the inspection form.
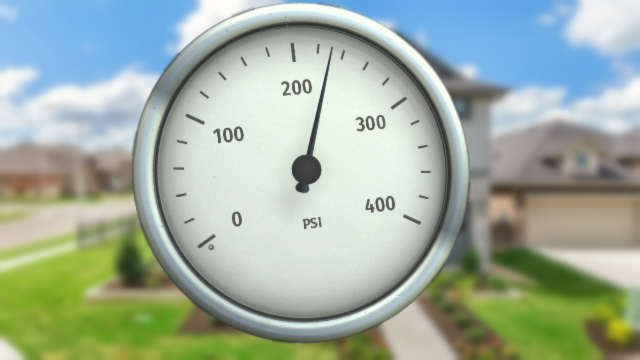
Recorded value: 230 psi
